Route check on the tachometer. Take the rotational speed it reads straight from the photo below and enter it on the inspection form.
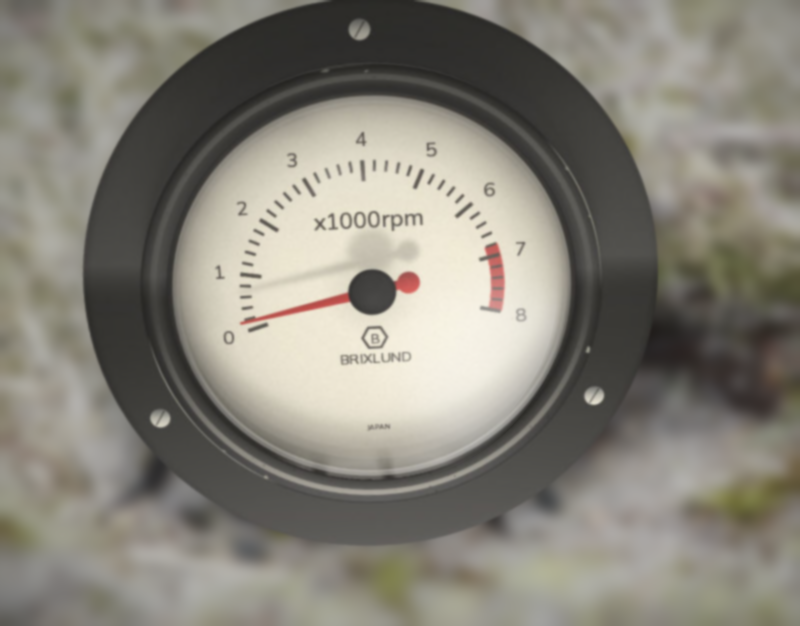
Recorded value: 200 rpm
